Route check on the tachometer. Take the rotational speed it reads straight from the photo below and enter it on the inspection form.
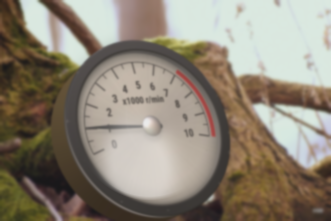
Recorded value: 1000 rpm
